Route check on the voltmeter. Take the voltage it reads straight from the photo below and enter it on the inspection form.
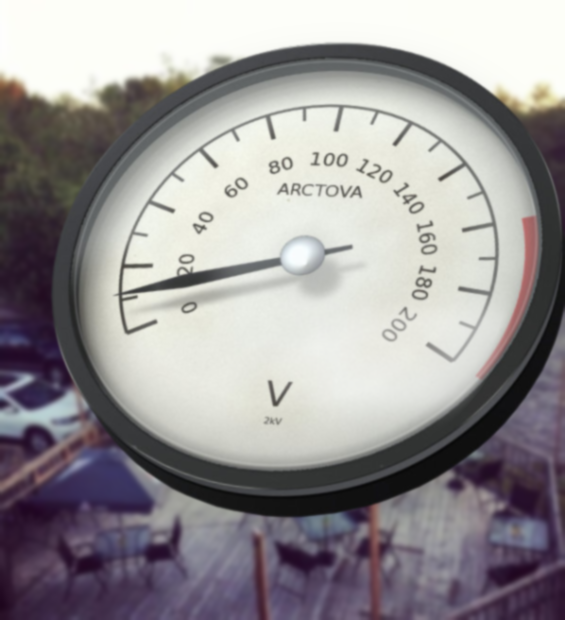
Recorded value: 10 V
